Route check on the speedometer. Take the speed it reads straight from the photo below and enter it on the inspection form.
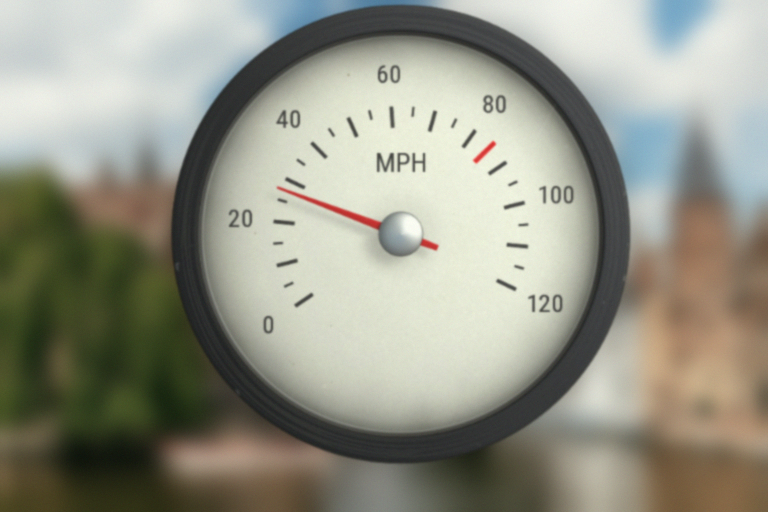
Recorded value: 27.5 mph
